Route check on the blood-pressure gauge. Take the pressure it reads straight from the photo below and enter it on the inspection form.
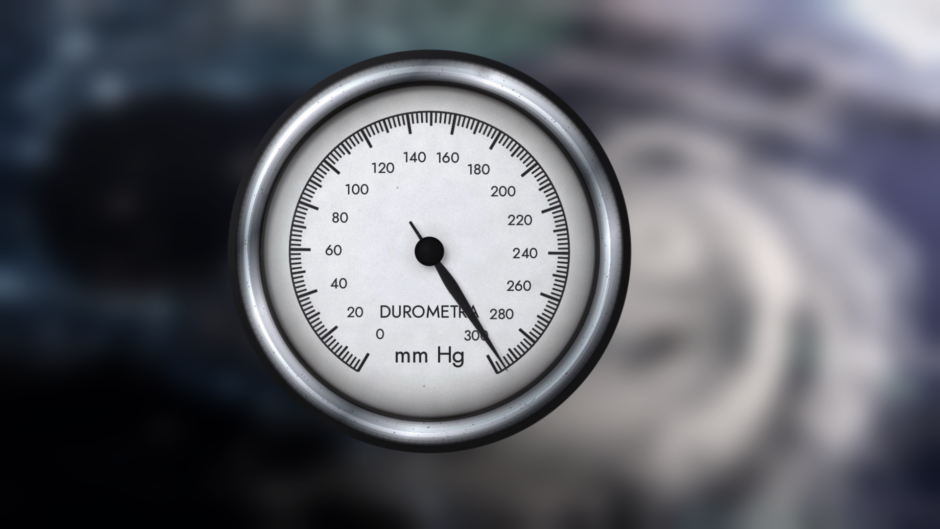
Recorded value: 296 mmHg
